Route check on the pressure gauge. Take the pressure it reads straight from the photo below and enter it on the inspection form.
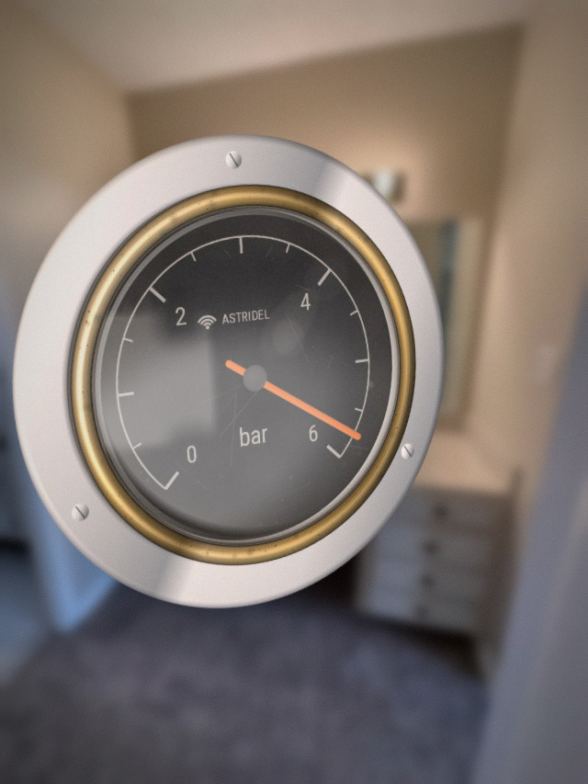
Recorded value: 5.75 bar
